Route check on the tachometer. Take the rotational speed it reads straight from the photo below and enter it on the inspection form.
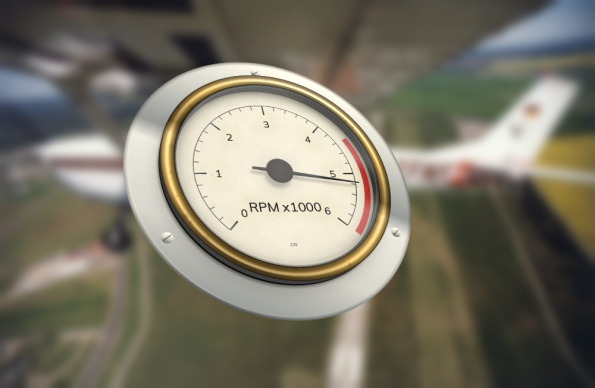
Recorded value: 5200 rpm
